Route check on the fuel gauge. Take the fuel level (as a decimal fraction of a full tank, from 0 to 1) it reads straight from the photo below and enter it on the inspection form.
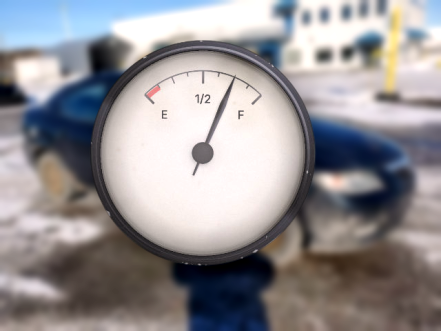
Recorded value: 0.75
